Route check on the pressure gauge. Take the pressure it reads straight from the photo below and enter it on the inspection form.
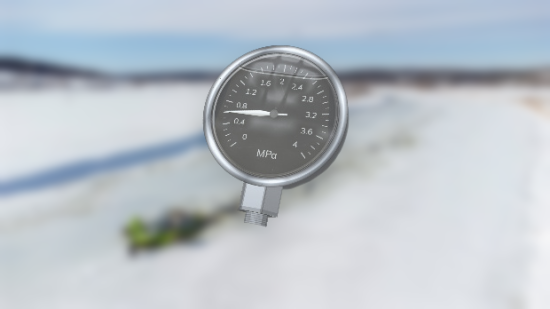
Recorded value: 0.6 MPa
